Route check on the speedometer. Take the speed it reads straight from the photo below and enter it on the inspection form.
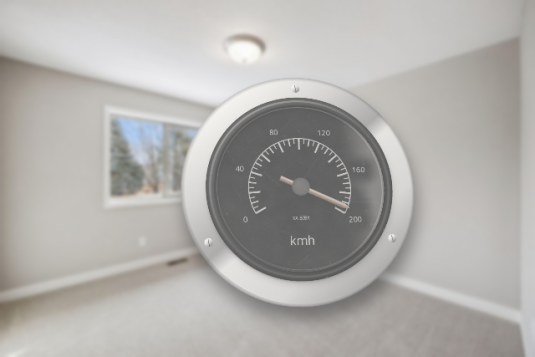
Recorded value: 195 km/h
